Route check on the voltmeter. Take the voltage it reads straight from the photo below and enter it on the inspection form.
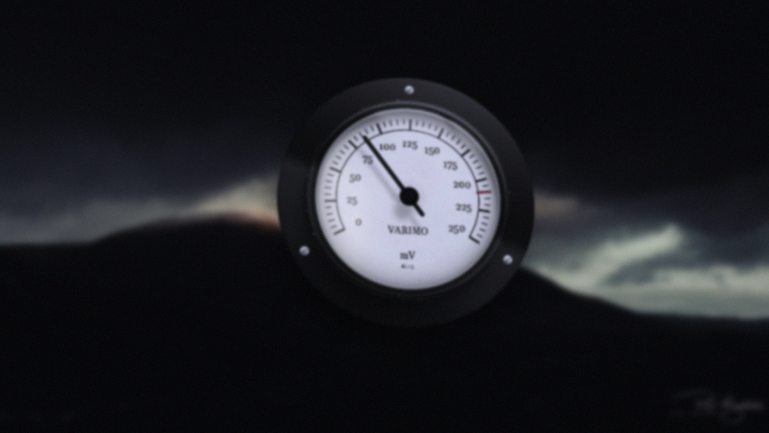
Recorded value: 85 mV
